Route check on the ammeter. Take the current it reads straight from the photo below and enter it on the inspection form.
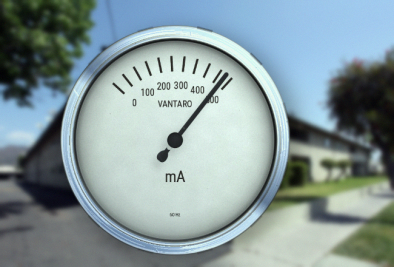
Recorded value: 475 mA
